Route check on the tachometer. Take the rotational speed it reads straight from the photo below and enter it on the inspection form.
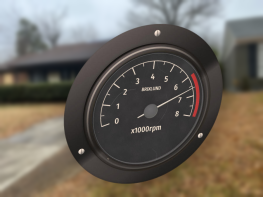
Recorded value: 6500 rpm
